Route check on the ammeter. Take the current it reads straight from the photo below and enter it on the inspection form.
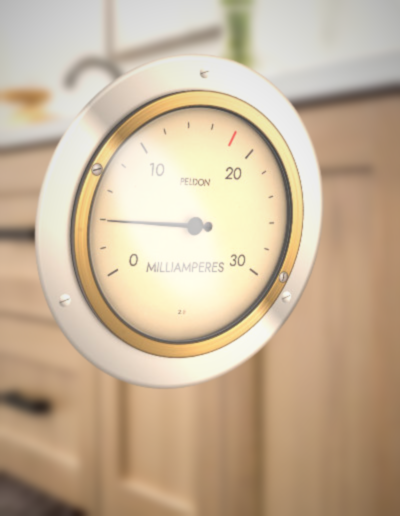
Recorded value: 4 mA
